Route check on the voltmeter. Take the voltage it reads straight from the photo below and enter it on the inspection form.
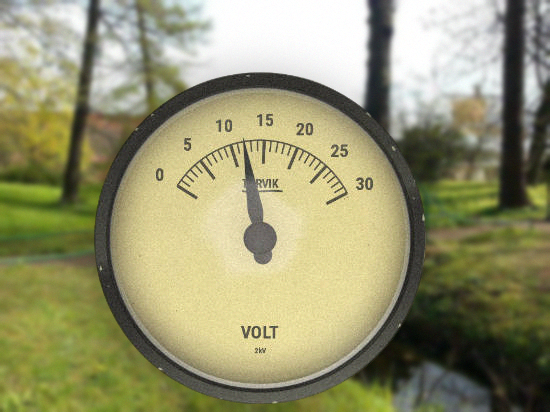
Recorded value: 12 V
